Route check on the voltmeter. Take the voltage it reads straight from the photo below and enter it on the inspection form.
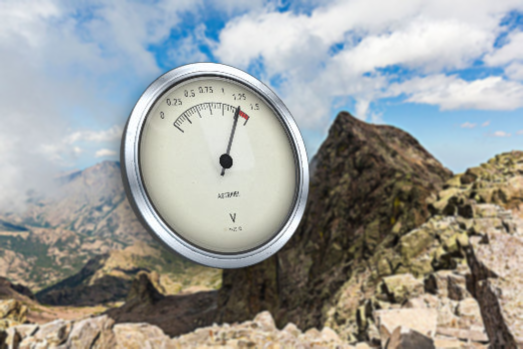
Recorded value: 1.25 V
